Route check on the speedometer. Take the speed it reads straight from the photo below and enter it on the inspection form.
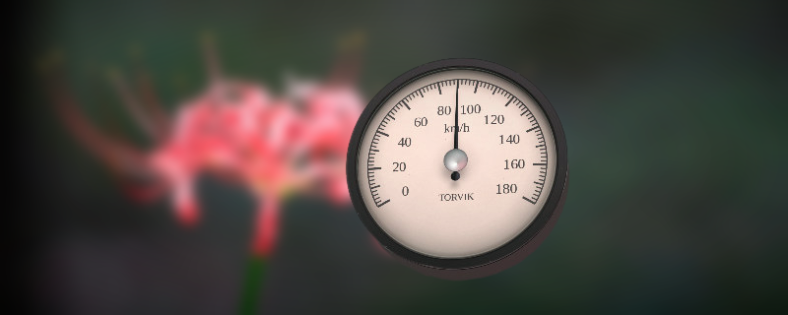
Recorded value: 90 km/h
